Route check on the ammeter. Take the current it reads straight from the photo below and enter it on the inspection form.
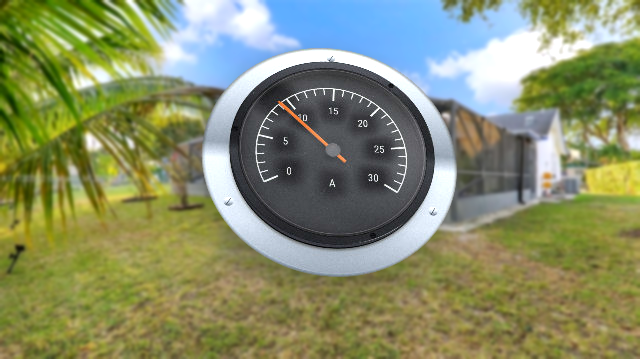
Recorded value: 9 A
